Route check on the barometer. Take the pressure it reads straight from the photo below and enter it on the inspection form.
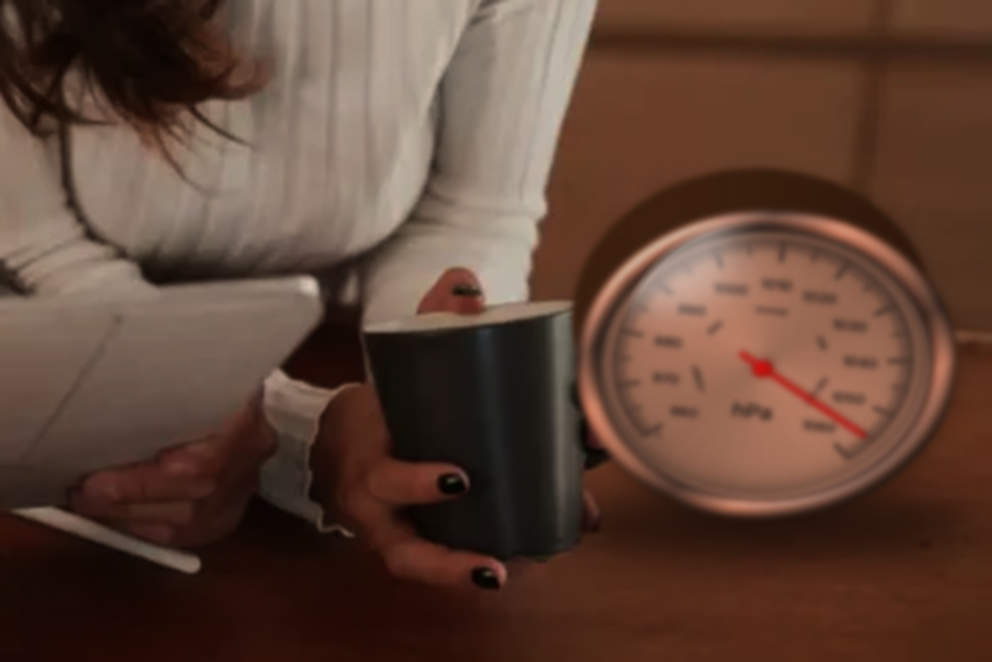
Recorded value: 1055 hPa
